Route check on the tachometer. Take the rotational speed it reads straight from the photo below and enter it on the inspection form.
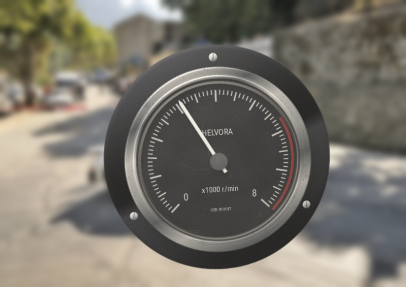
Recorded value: 3100 rpm
